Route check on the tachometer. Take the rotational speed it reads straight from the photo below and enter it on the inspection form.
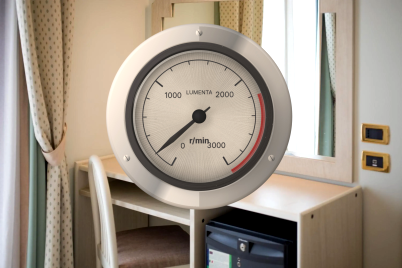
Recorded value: 200 rpm
